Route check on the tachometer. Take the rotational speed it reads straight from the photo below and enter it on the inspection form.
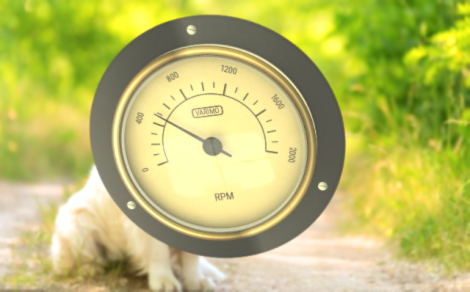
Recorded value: 500 rpm
